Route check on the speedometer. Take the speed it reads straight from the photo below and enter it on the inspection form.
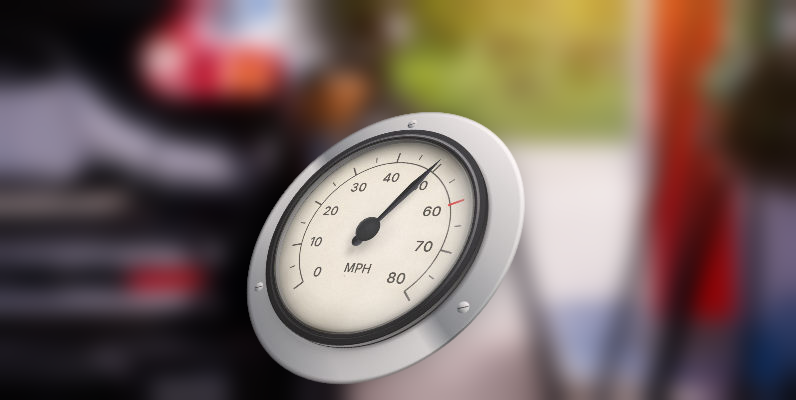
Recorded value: 50 mph
